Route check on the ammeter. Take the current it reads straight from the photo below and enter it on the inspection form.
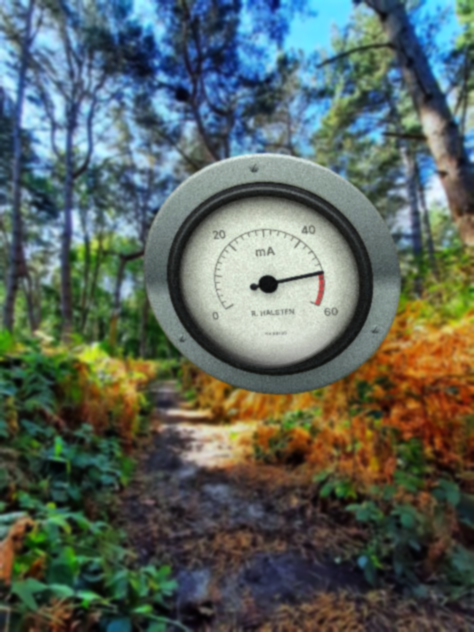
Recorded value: 50 mA
